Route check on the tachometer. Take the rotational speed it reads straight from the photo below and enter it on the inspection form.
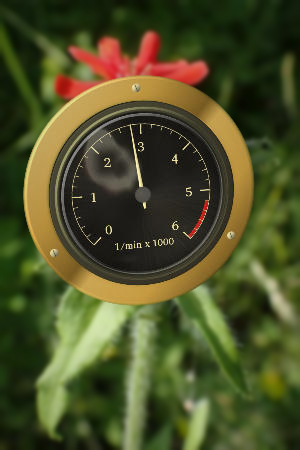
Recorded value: 2800 rpm
